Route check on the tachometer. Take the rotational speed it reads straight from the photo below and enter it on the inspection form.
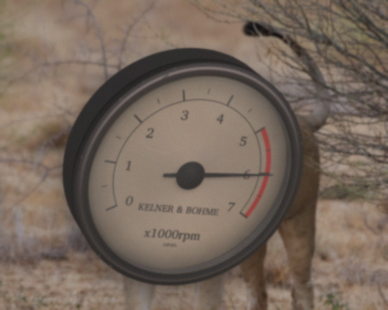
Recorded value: 6000 rpm
